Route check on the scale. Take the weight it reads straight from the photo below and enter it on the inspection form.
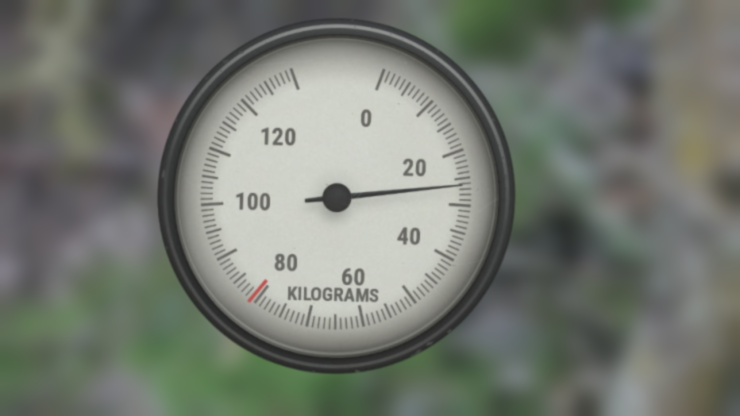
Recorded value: 26 kg
